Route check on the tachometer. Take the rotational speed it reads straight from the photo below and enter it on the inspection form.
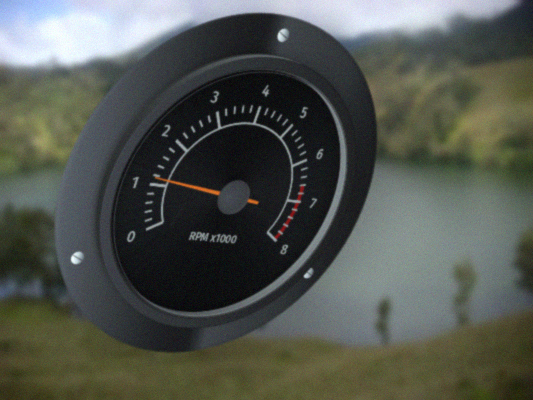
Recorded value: 1200 rpm
